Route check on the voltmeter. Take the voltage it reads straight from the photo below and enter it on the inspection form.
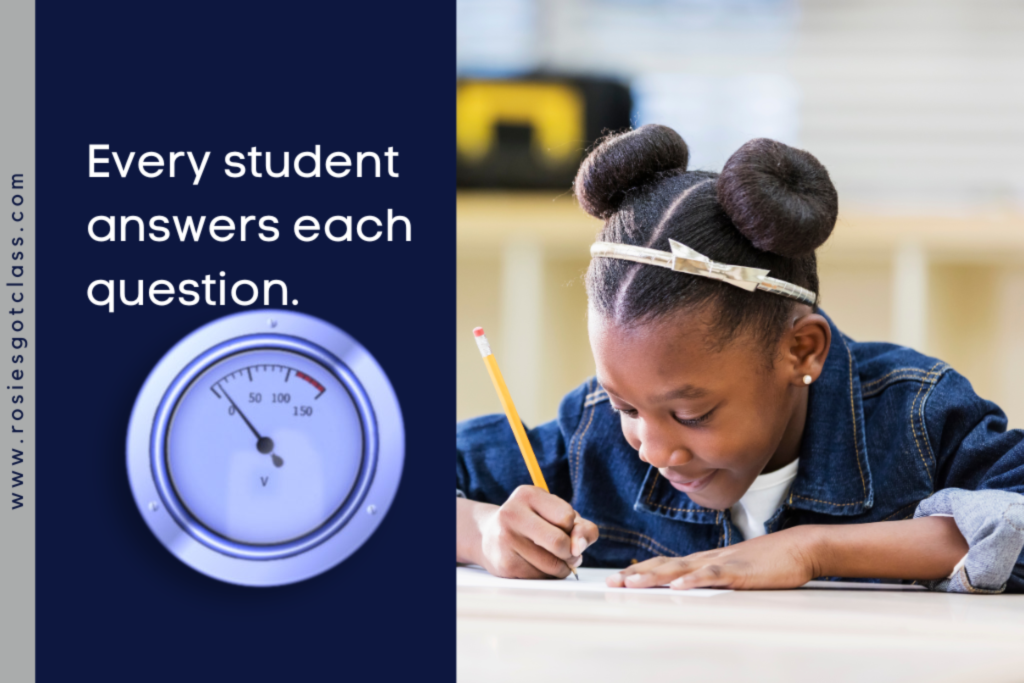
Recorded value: 10 V
